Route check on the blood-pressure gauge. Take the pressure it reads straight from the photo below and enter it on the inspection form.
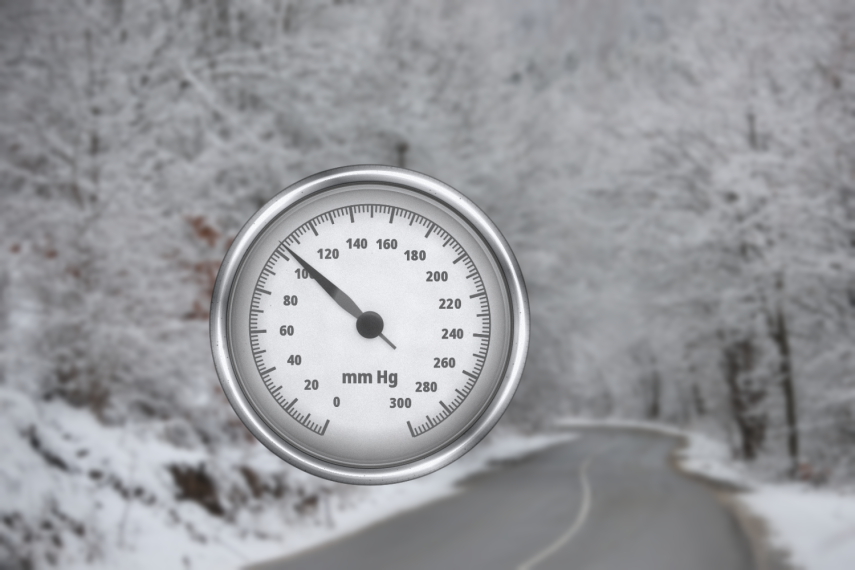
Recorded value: 104 mmHg
